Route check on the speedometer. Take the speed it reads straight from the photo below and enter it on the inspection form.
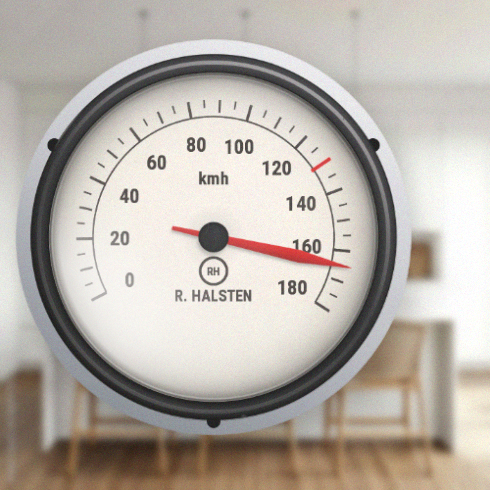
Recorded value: 165 km/h
